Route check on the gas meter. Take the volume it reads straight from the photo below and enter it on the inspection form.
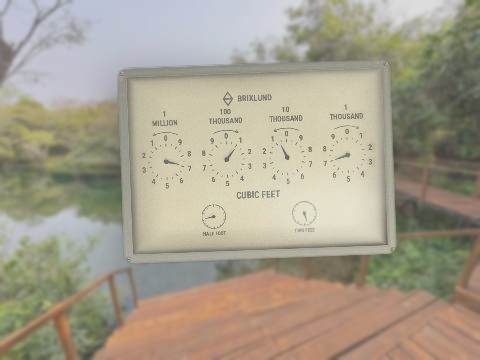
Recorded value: 710700 ft³
